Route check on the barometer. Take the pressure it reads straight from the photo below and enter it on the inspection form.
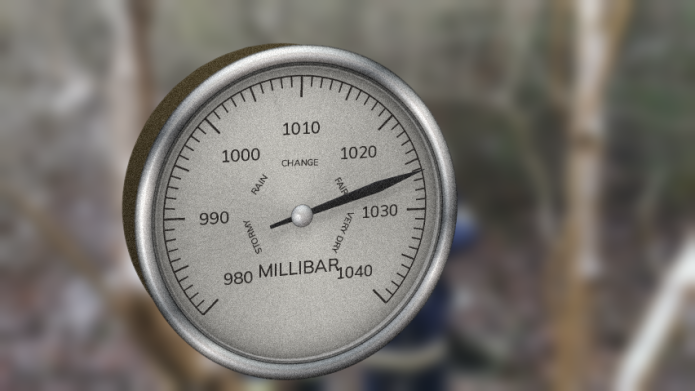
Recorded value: 1026 mbar
